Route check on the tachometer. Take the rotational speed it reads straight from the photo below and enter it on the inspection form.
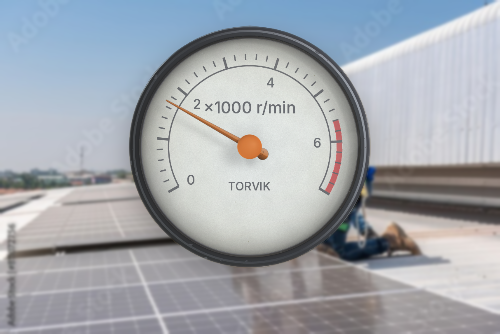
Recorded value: 1700 rpm
